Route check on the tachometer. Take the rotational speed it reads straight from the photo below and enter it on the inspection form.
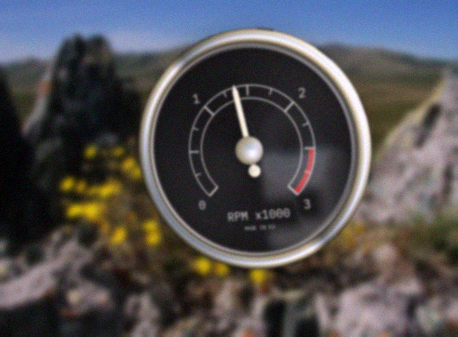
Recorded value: 1375 rpm
